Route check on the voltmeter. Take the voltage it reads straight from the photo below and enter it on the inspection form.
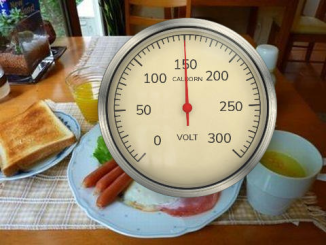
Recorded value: 150 V
